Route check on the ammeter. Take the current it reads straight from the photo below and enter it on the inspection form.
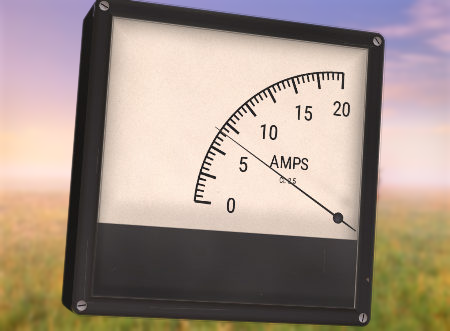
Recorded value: 6.5 A
